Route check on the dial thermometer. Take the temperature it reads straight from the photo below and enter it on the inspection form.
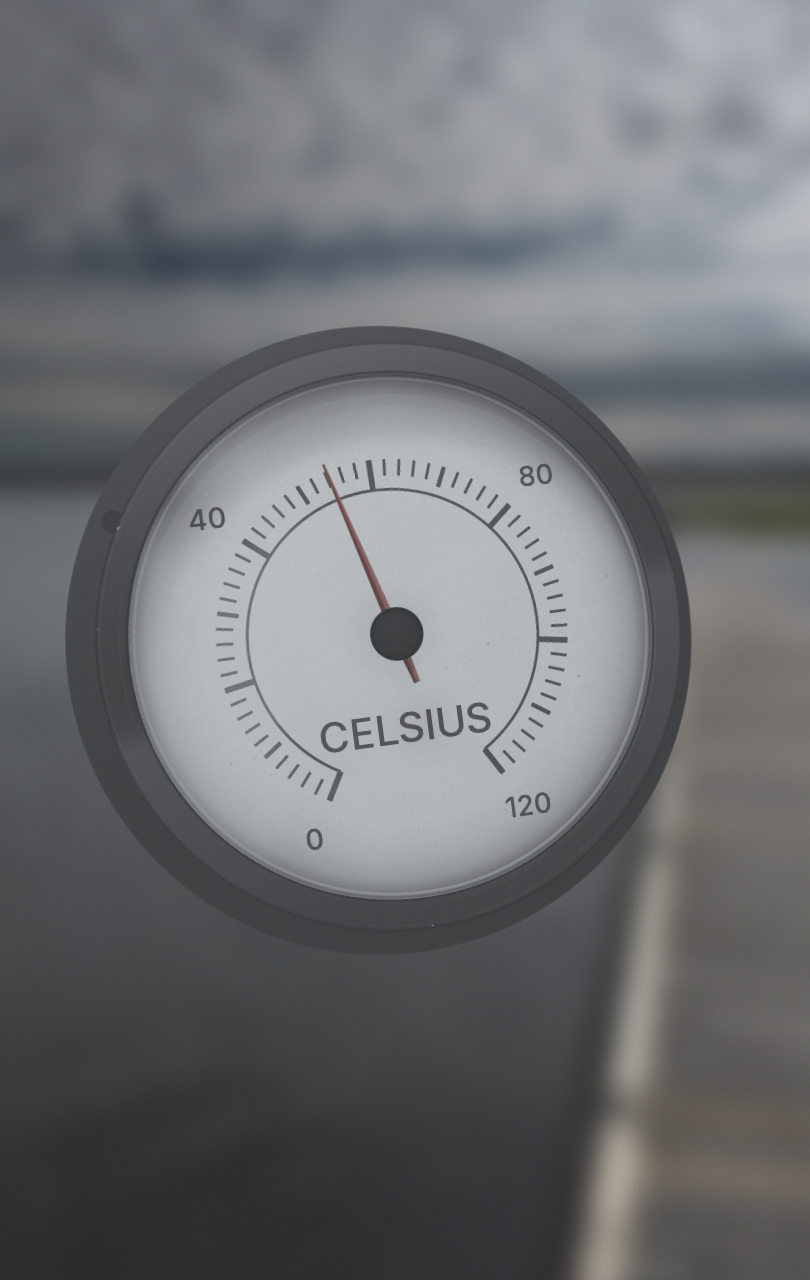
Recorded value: 54 °C
